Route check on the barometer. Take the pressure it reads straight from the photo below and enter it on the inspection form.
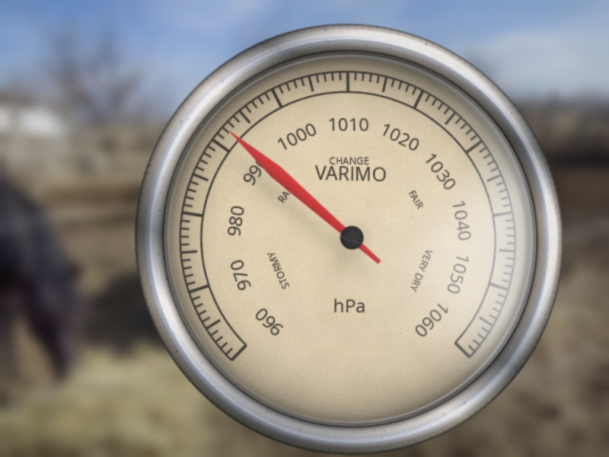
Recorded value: 992 hPa
